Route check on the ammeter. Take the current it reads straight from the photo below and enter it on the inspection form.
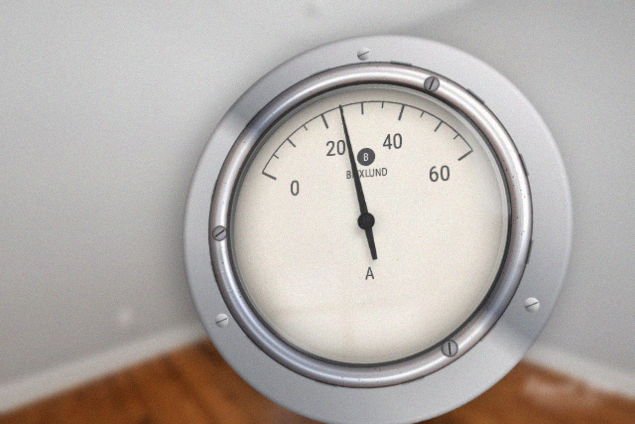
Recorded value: 25 A
